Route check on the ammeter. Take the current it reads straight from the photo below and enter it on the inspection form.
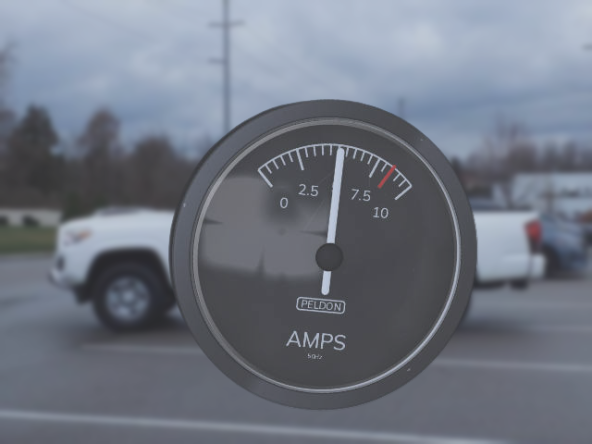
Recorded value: 5 A
